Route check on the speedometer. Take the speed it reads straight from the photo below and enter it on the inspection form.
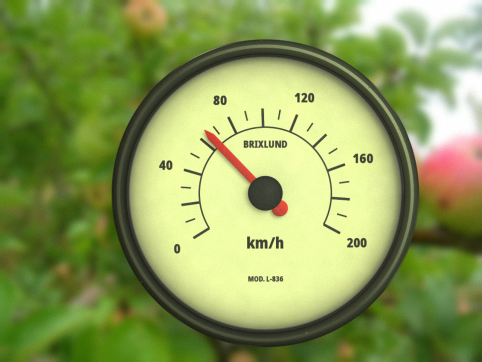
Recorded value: 65 km/h
